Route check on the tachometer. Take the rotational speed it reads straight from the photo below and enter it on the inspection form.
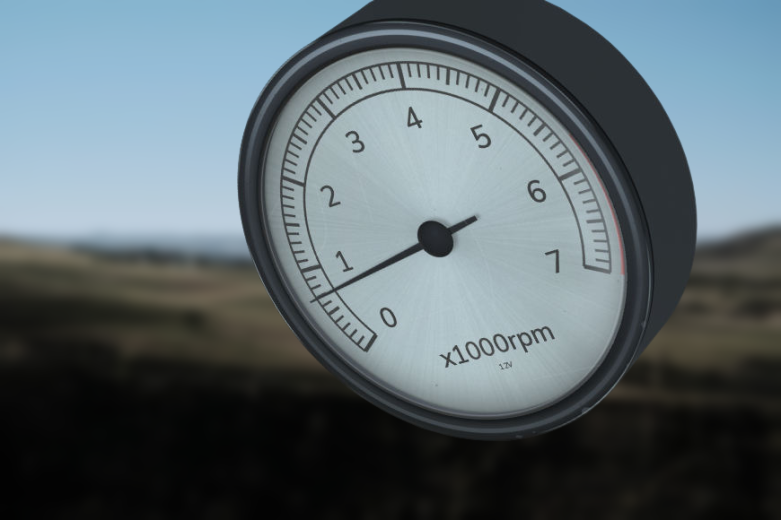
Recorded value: 700 rpm
